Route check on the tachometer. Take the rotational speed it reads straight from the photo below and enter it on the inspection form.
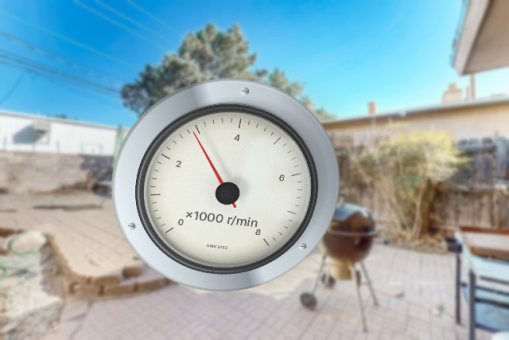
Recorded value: 2900 rpm
